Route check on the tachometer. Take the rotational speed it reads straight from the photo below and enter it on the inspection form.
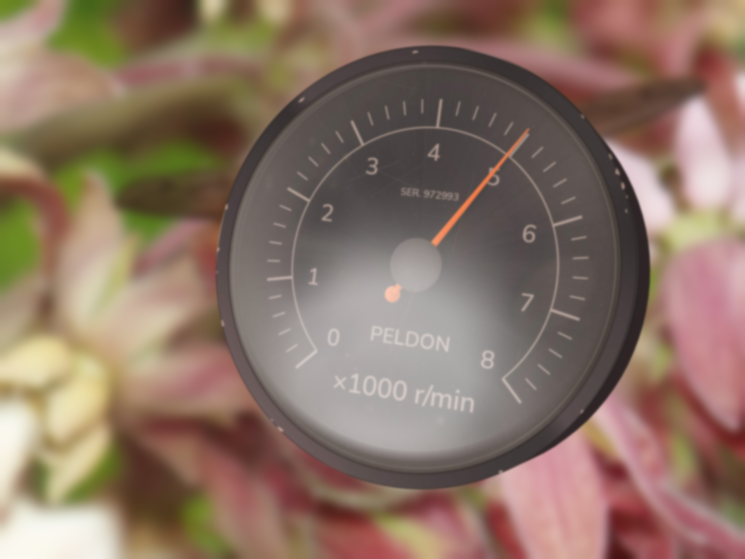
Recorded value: 5000 rpm
